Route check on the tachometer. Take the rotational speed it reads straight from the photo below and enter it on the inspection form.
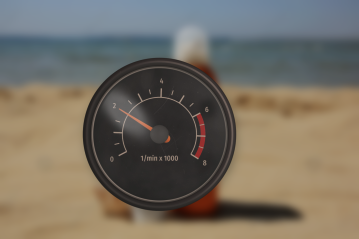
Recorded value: 2000 rpm
